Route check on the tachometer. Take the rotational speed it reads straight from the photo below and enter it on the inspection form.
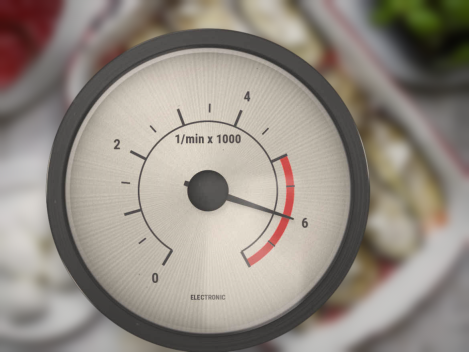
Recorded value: 6000 rpm
